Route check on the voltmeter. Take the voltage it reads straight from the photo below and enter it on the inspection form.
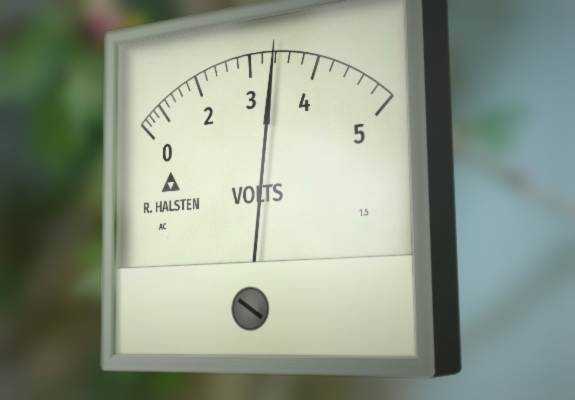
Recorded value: 3.4 V
